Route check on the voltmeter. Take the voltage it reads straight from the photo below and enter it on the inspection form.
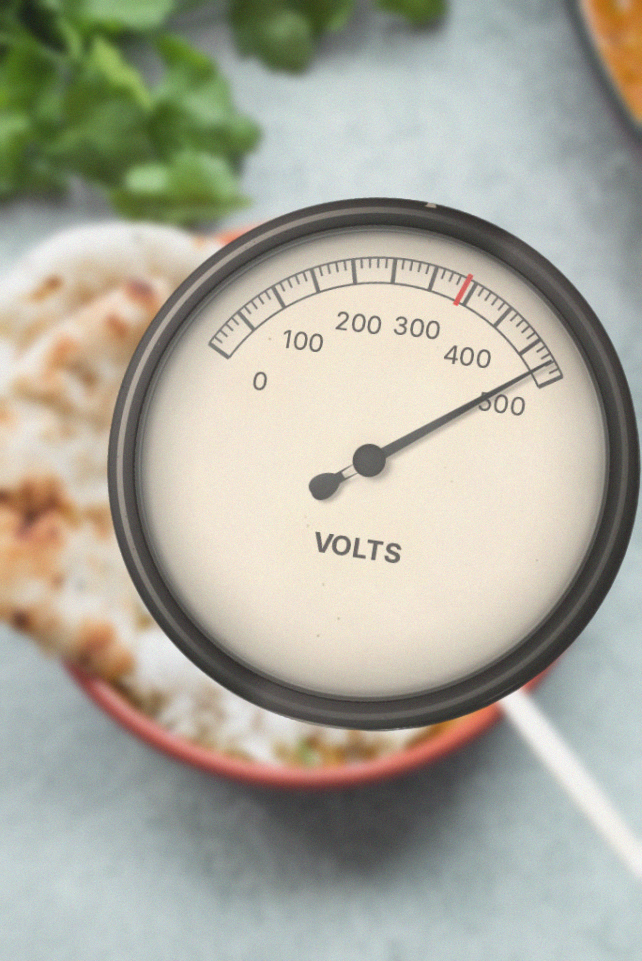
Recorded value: 480 V
